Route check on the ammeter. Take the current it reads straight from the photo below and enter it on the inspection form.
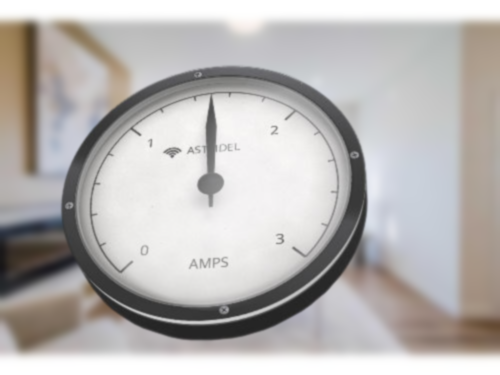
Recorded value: 1.5 A
